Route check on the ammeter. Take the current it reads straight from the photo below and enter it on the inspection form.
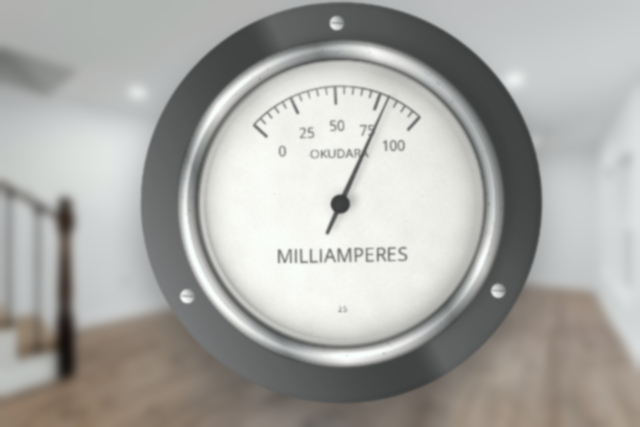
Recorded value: 80 mA
